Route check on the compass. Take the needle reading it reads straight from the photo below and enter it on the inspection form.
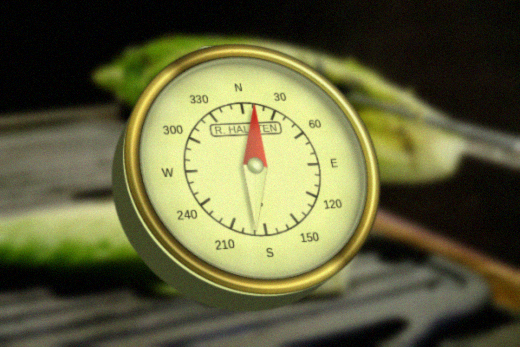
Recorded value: 10 °
